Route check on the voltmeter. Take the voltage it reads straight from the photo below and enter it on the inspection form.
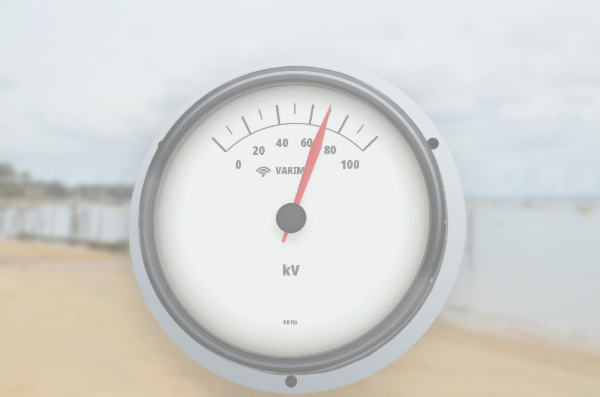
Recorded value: 70 kV
